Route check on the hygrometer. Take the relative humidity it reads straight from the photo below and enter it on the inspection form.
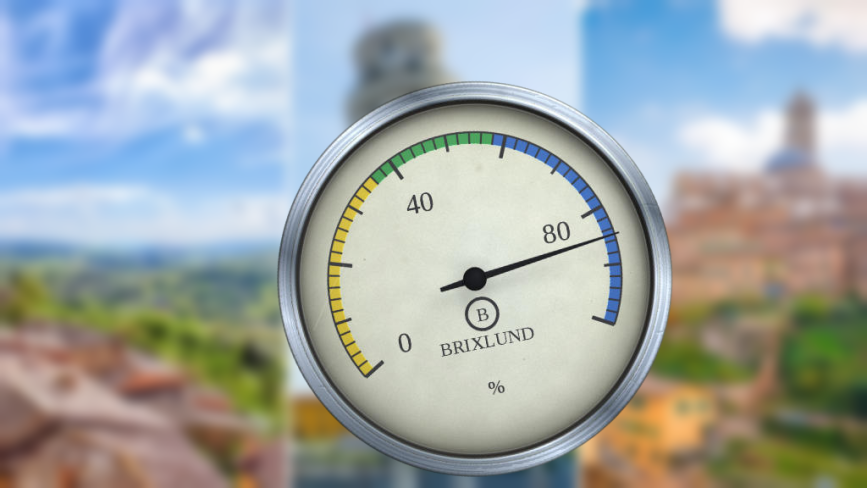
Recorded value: 85 %
